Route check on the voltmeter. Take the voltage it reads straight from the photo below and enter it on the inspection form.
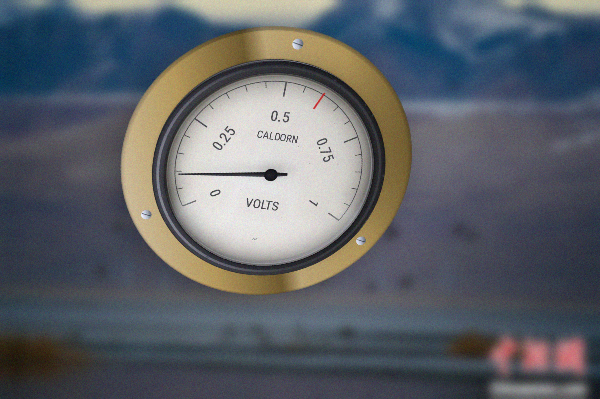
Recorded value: 0.1 V
